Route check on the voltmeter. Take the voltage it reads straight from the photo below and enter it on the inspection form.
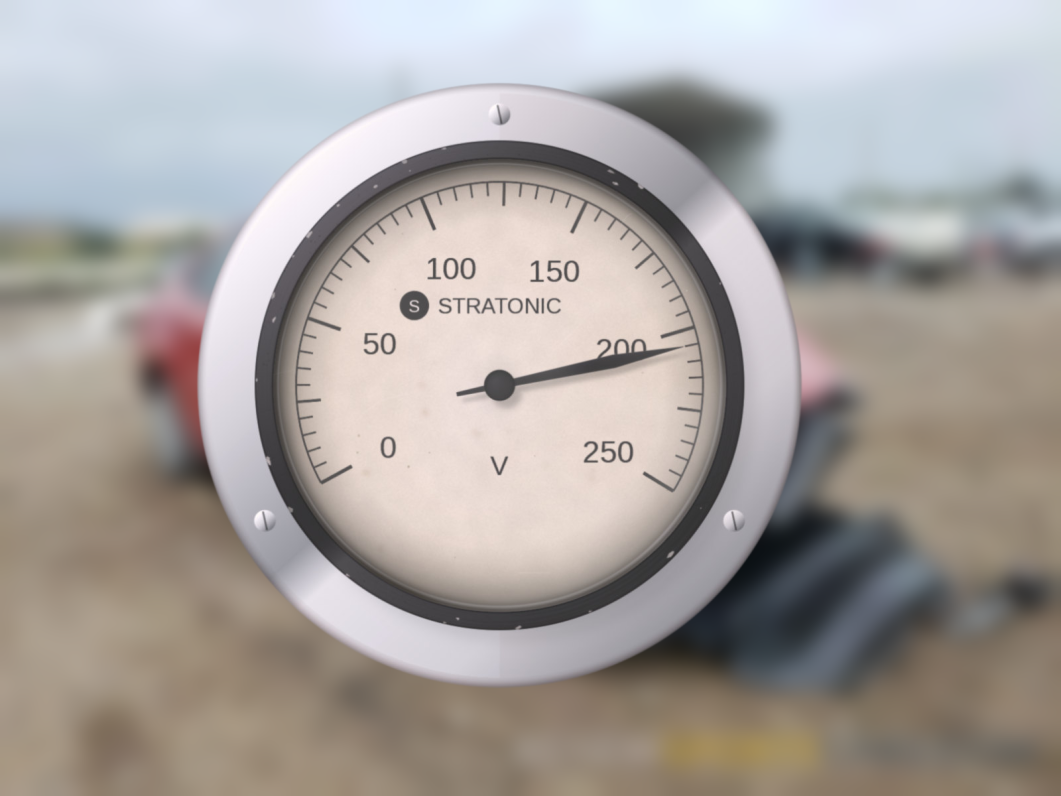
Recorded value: 205 V
